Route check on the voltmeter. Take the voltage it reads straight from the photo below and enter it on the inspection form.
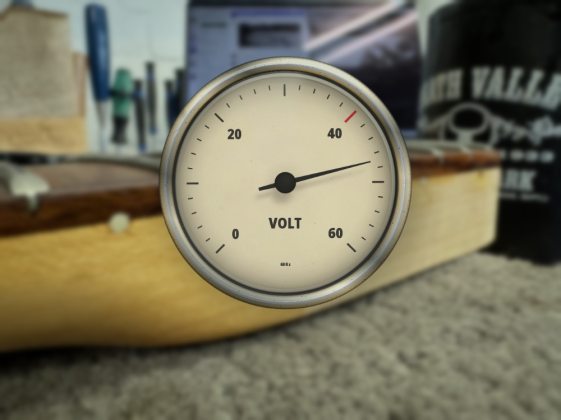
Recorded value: 47 V
